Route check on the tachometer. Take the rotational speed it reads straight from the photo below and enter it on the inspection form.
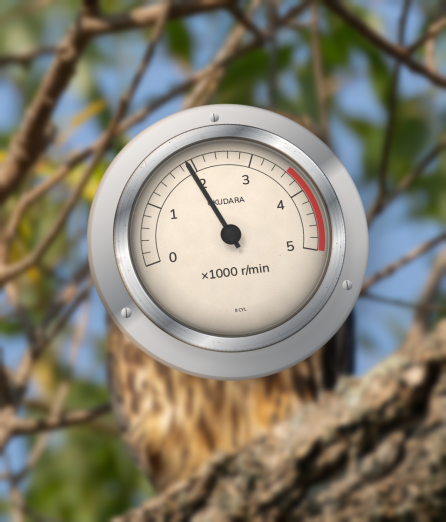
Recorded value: 1900 rpm
